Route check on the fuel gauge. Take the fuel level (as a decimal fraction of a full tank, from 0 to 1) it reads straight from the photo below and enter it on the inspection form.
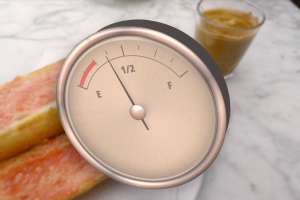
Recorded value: 0.375
